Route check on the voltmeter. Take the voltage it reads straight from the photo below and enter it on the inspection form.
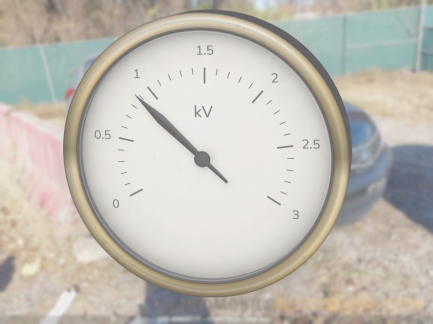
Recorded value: 0.9 kV
